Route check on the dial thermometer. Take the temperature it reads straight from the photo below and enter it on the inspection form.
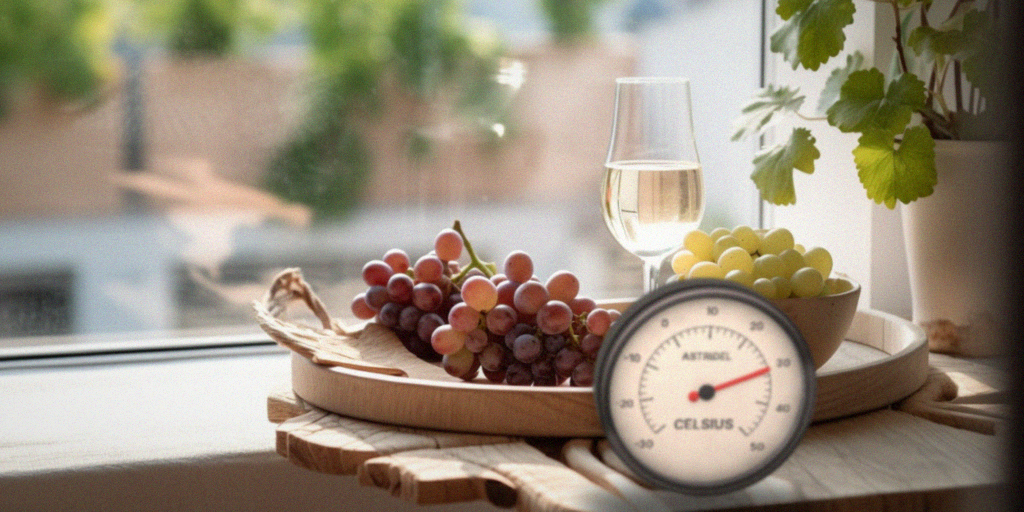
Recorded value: 30 °C
